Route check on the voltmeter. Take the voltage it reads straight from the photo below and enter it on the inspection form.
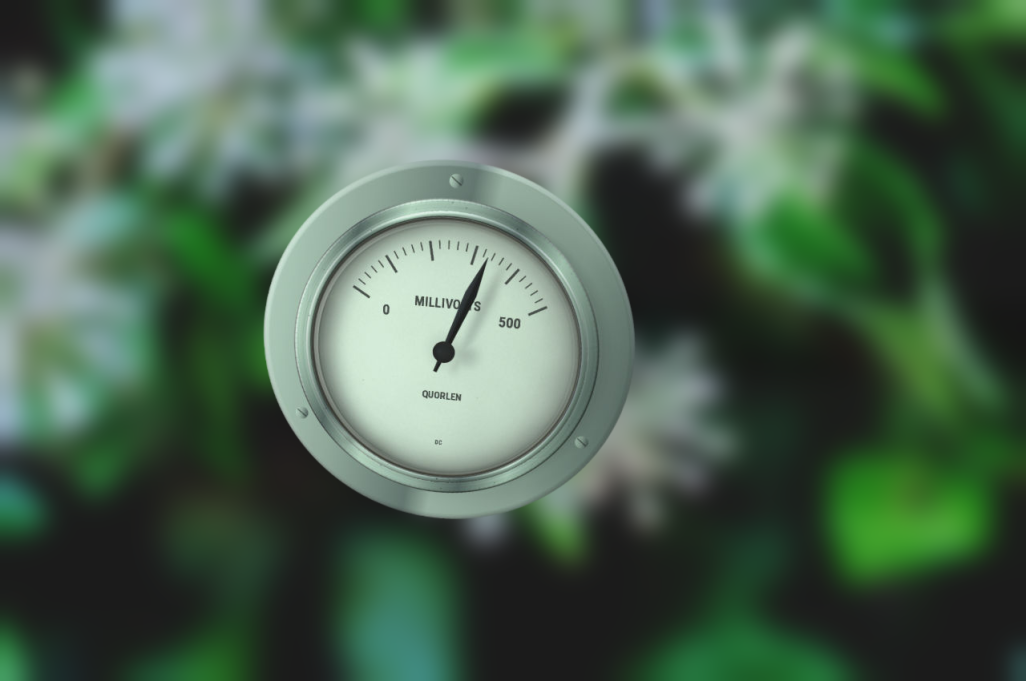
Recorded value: 330 mV
